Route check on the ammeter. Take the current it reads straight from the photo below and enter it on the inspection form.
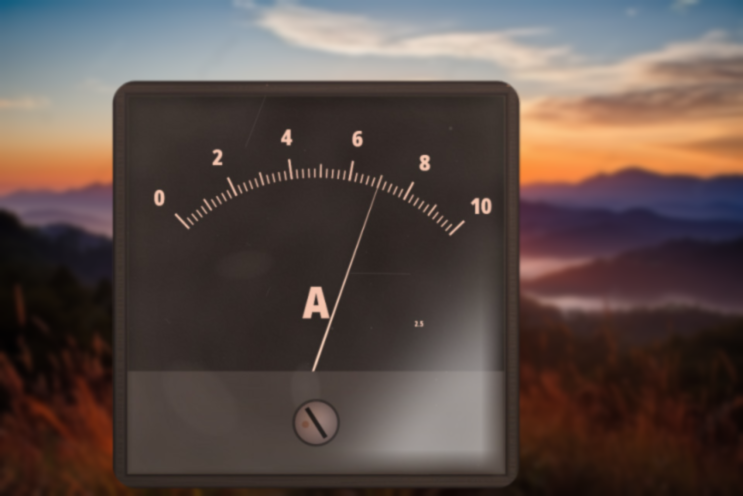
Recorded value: 7 A
